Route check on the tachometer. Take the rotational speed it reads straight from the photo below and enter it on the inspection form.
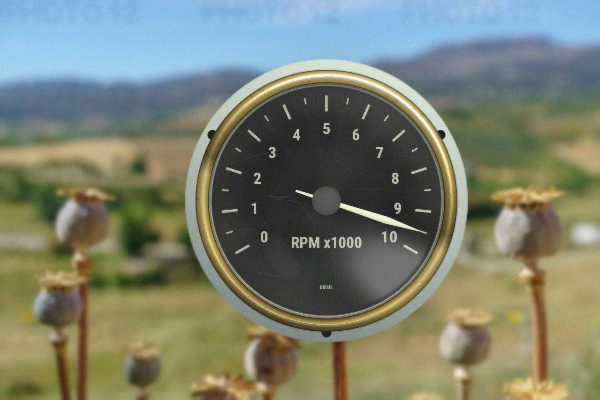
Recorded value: 9500 rpm
